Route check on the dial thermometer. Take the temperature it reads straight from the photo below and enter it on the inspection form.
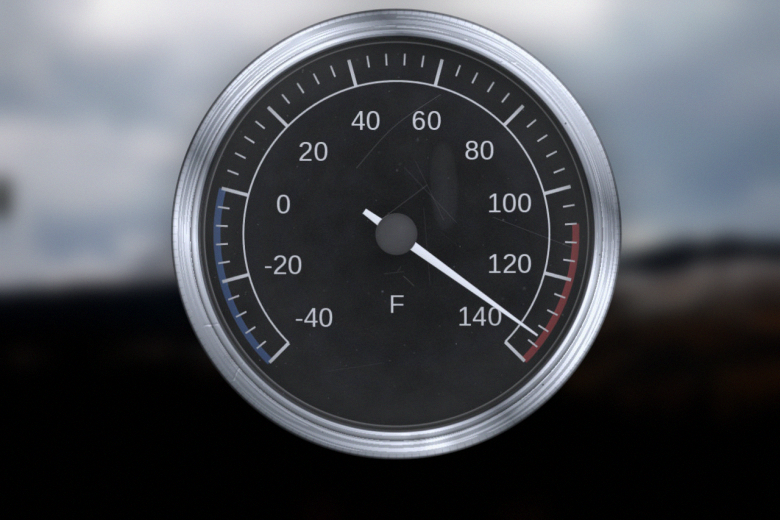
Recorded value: 134 °F
